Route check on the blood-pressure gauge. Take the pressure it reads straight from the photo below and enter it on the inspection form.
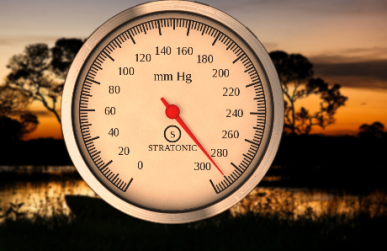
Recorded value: 290 mmHg
